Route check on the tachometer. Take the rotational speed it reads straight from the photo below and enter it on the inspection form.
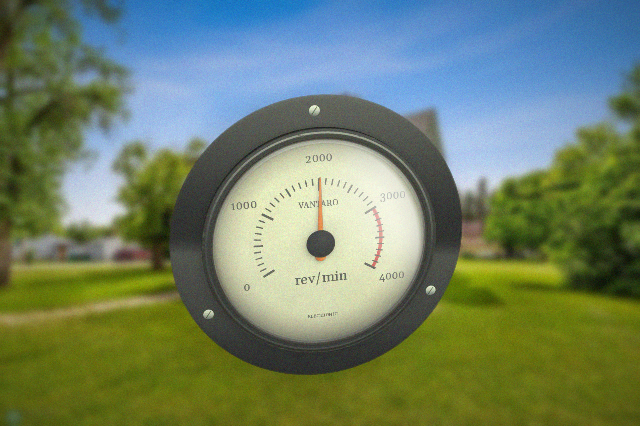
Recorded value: 2000 rpm
